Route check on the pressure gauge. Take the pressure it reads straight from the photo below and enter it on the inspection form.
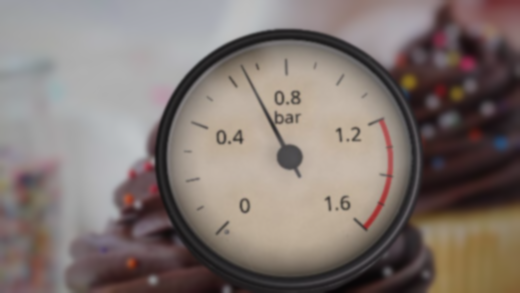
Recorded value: 0.65 bar
